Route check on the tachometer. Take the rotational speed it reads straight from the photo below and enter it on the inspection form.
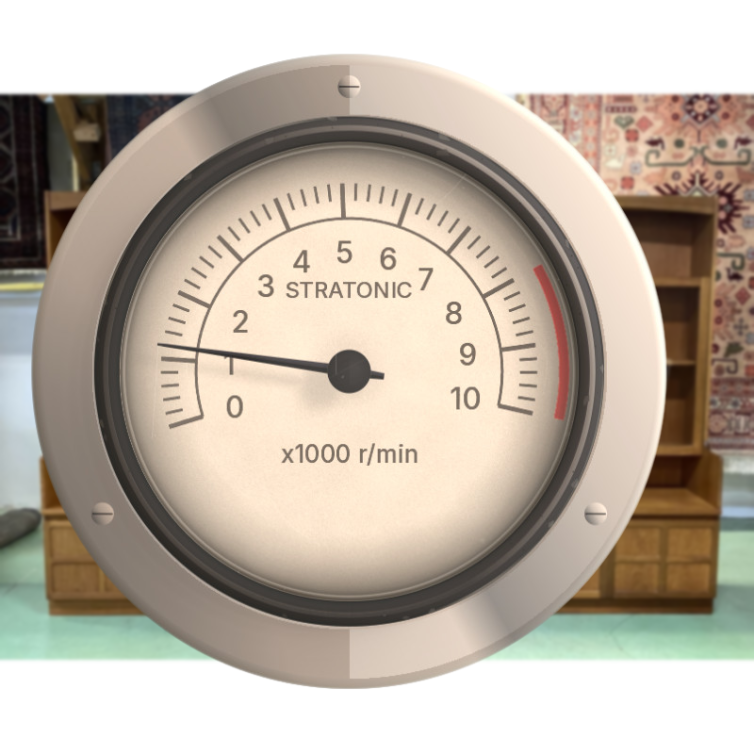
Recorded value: 1200 rpm
